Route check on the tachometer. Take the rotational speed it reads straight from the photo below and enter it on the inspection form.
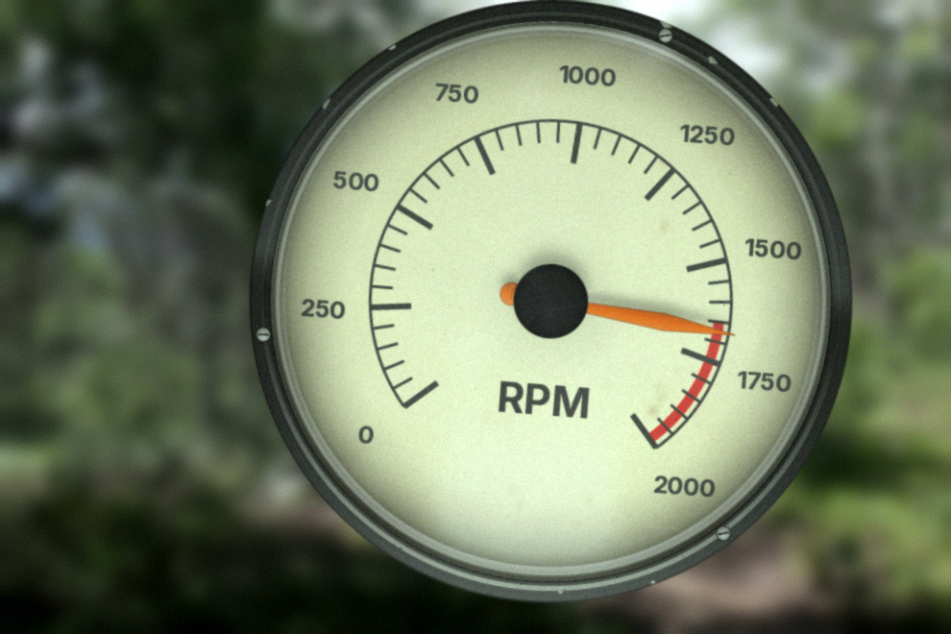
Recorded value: 1675 rpm
